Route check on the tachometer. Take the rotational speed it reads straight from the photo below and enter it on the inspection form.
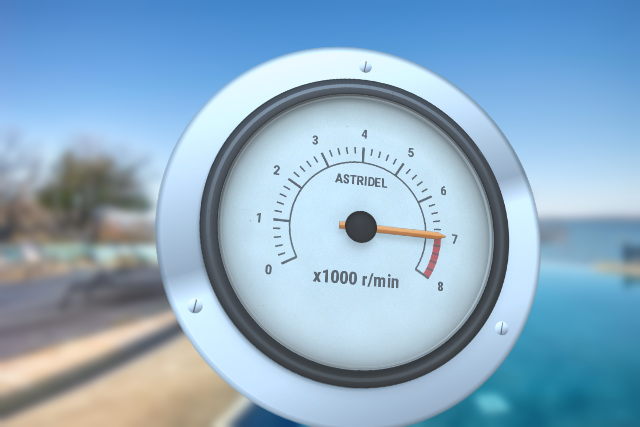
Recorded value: 7000 rpm
